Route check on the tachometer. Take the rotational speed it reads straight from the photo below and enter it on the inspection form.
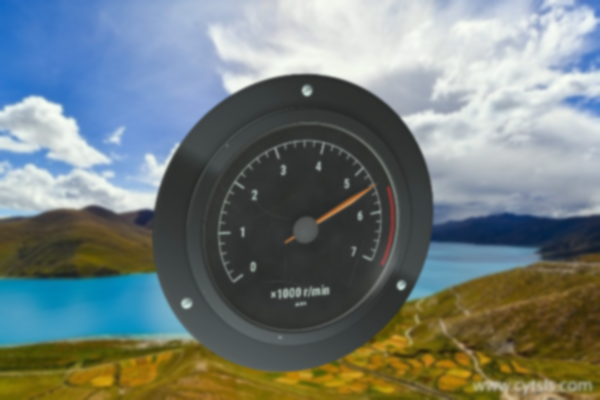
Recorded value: 5400 rpm
